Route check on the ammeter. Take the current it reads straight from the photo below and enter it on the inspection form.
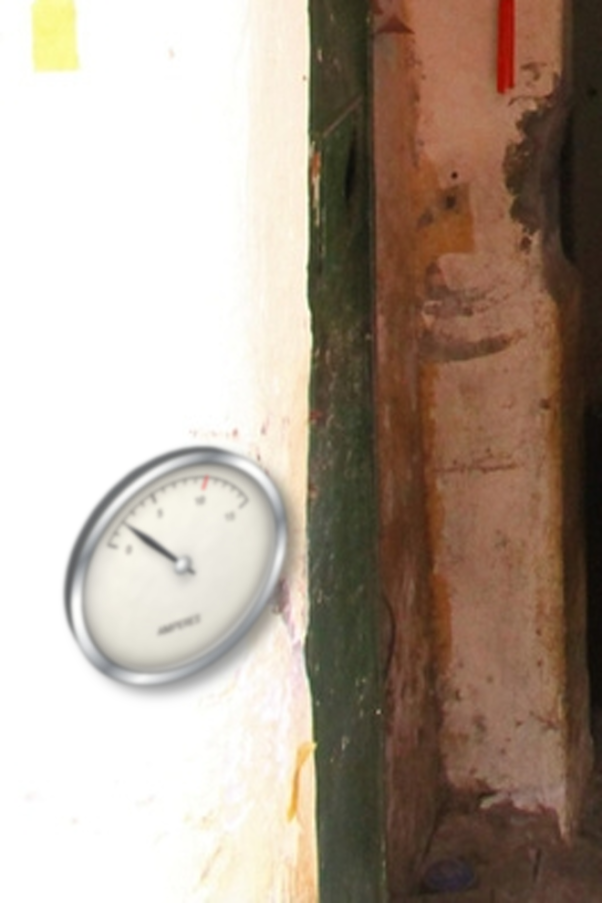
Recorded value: 2 A
